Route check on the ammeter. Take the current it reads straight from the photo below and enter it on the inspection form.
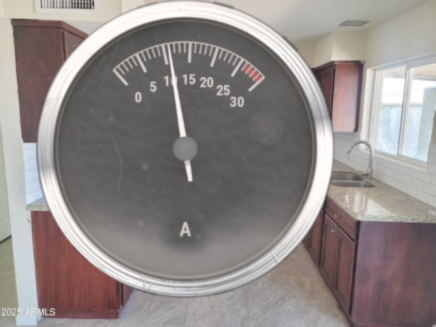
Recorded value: 11 A
